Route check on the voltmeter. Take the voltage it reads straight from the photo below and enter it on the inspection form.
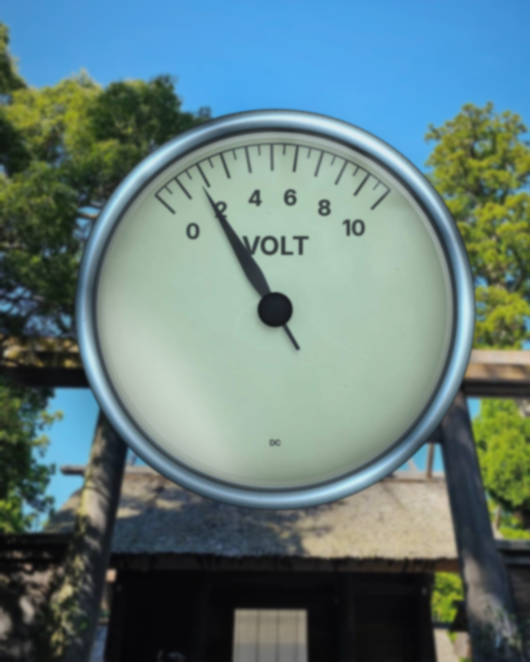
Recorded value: 1.75 V
